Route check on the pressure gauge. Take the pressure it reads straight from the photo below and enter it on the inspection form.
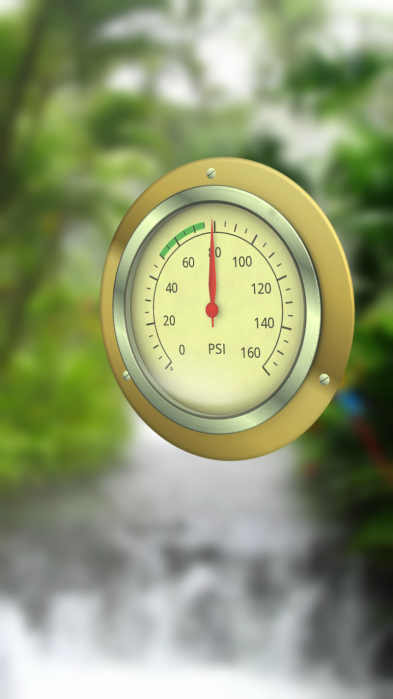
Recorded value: 80 psi
